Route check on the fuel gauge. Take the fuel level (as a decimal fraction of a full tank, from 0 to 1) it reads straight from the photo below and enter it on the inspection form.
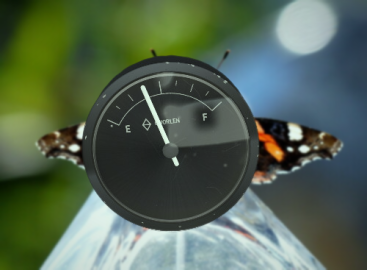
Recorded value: 0.375
